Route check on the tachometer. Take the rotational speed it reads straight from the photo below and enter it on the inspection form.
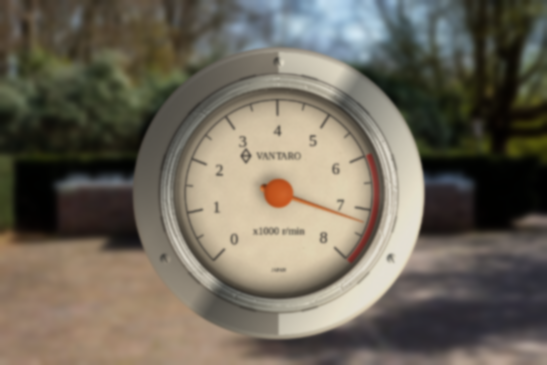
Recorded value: 7250 rpm
